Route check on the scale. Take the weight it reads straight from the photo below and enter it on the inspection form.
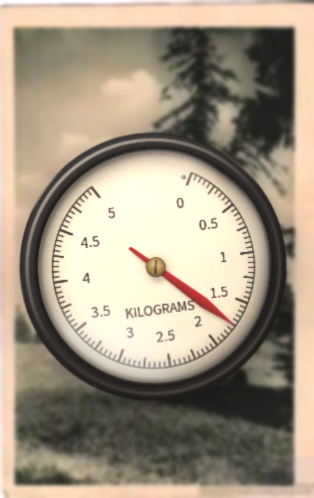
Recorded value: 1.75 kg
